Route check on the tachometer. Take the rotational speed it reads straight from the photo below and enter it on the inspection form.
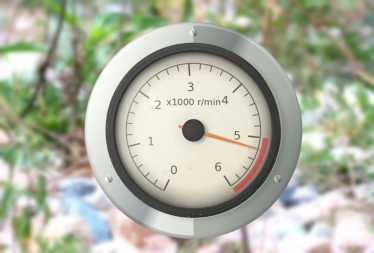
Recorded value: 5200 rpm
